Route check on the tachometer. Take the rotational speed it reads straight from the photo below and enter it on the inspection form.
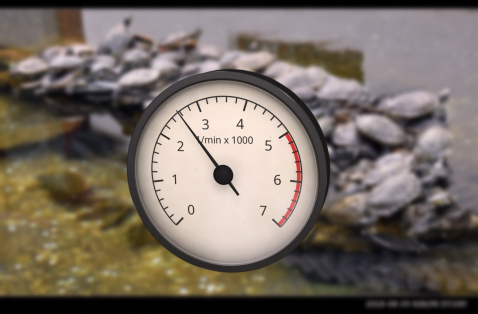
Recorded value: 2600 rpm
